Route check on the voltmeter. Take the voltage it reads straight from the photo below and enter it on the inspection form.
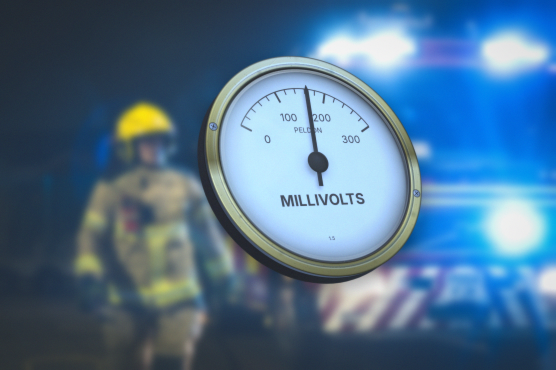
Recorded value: 160 mV
